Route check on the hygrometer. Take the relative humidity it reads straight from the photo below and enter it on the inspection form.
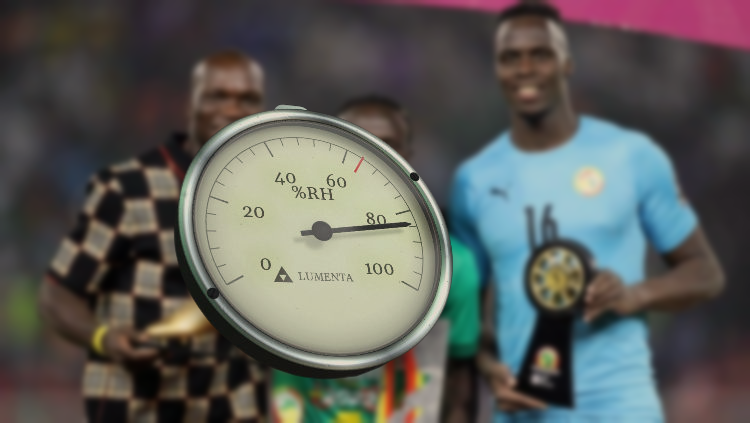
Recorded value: 84 %
